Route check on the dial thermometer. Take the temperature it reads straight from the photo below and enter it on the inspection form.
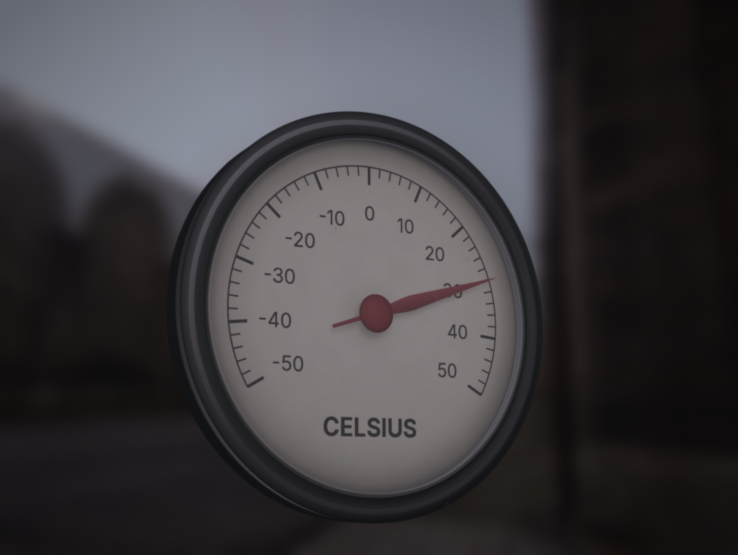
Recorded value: 30 °C
